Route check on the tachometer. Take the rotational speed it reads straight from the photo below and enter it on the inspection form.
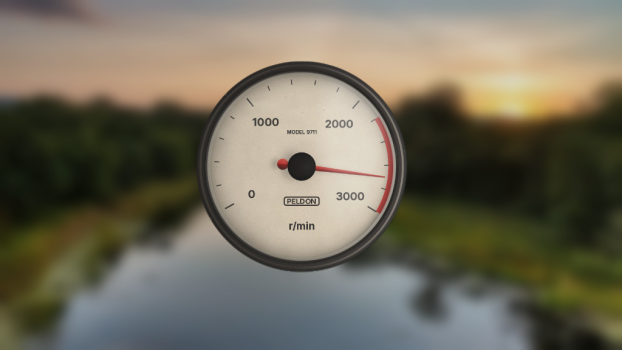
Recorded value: 2700 rpm
